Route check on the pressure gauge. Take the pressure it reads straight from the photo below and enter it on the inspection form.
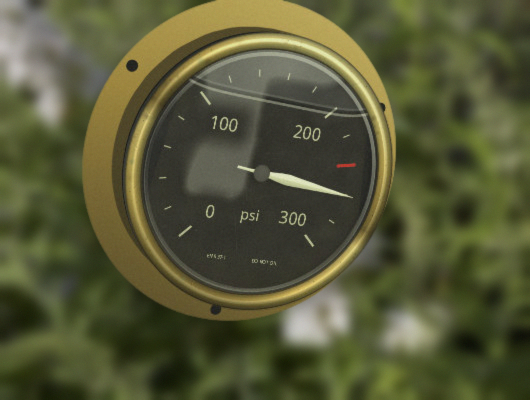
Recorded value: 260 psi
